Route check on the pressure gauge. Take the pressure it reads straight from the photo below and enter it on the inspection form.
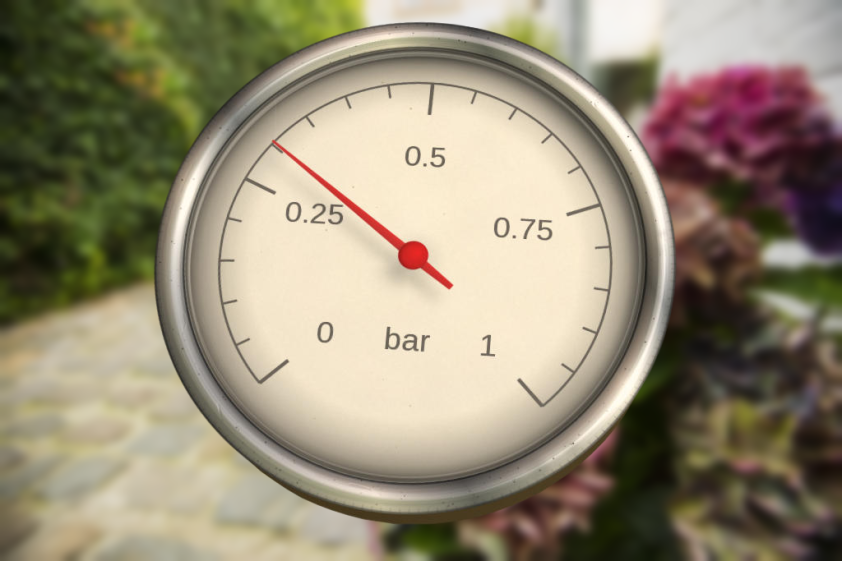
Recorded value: 0.3 bar
